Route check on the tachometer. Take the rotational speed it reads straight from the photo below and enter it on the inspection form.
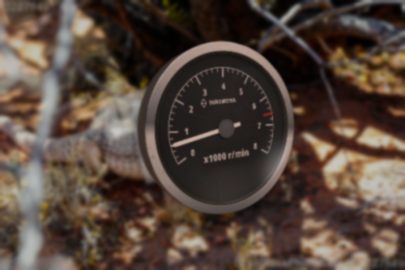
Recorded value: 600 rpm
